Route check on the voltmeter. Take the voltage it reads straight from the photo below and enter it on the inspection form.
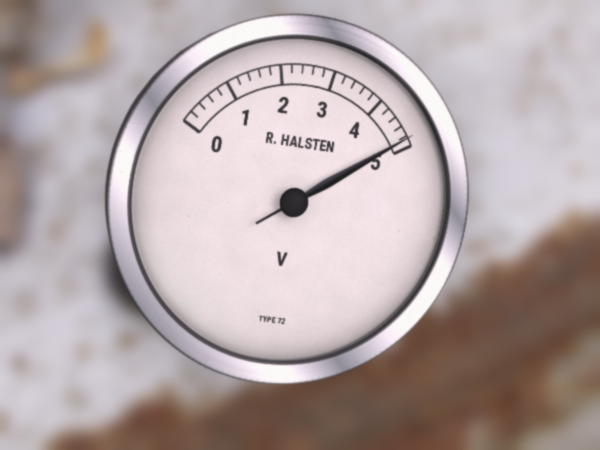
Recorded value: 4.8 V
